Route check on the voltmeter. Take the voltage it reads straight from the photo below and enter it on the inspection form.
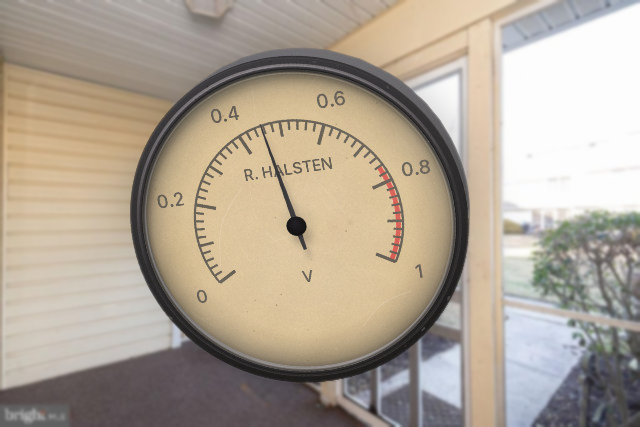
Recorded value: 0.46 V
